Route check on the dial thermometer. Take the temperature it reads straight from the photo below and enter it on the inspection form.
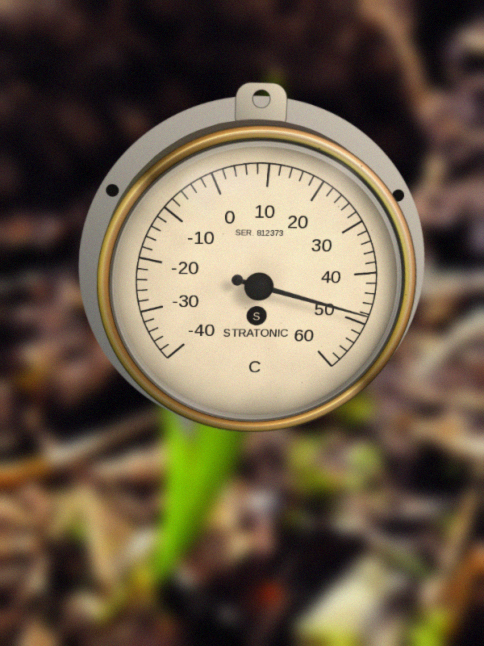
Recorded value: 48 °C
